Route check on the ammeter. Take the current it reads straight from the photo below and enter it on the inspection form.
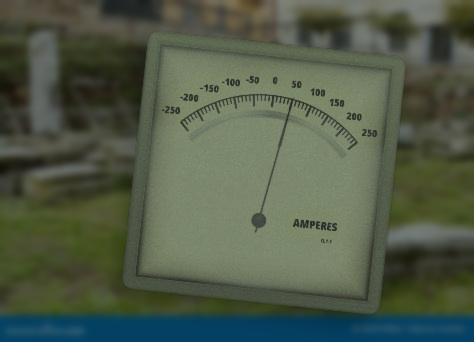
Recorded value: 50 A
